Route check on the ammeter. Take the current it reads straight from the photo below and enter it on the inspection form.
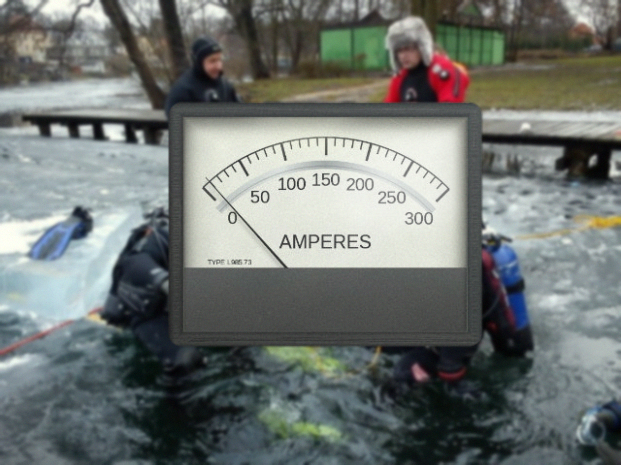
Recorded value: 10 A
